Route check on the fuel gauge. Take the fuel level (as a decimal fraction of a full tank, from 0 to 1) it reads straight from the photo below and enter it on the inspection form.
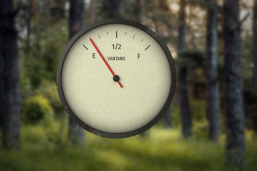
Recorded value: 0.125
